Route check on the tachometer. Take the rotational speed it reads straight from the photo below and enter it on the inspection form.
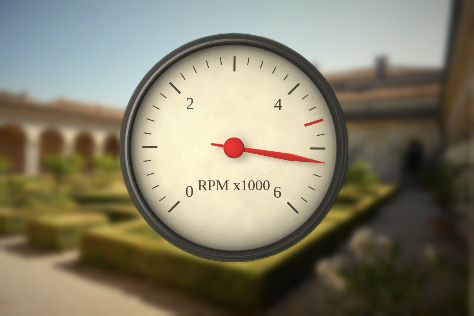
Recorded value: 5200 rpm
